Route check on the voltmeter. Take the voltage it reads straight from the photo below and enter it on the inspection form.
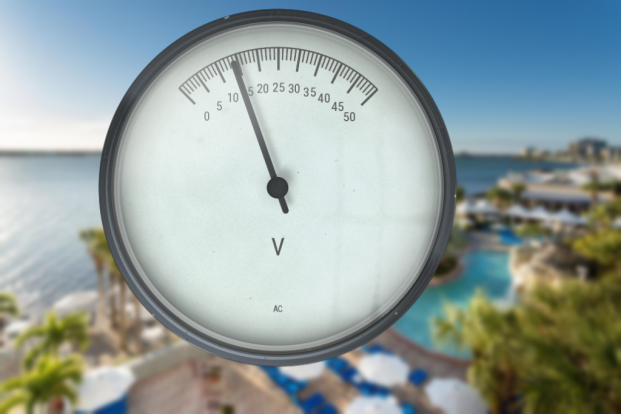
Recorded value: 14 V
